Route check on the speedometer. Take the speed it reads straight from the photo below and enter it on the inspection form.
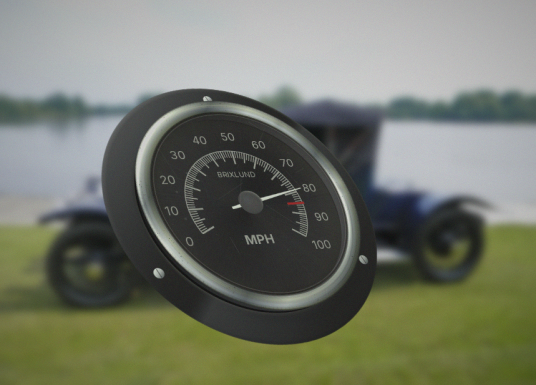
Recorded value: 80 mph
